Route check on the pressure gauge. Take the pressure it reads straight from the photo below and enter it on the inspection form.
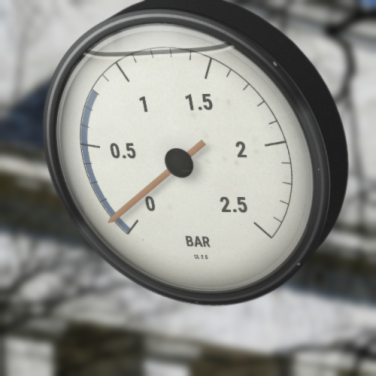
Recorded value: 0.1 bar
